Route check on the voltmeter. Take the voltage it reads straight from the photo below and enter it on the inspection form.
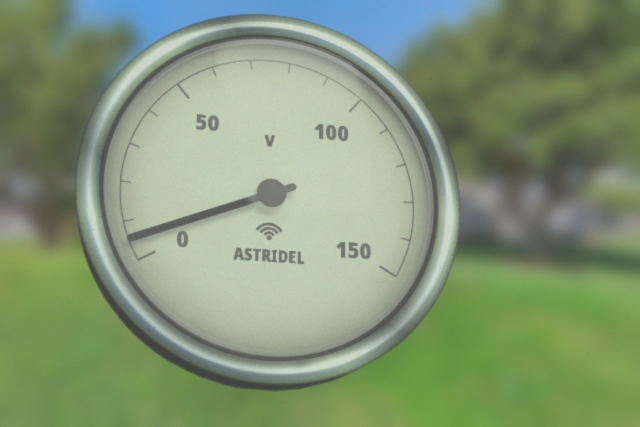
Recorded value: 5 V
